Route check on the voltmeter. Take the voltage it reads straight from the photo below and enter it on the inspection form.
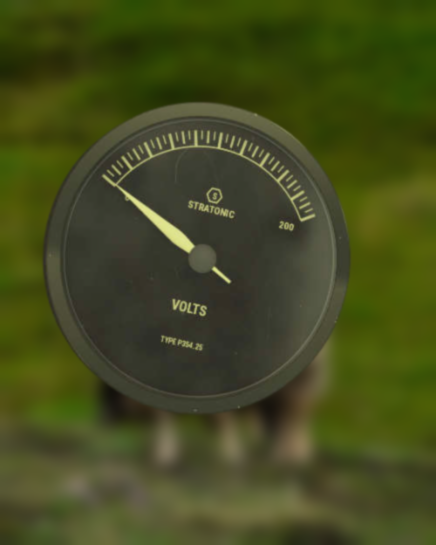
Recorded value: 0 V
